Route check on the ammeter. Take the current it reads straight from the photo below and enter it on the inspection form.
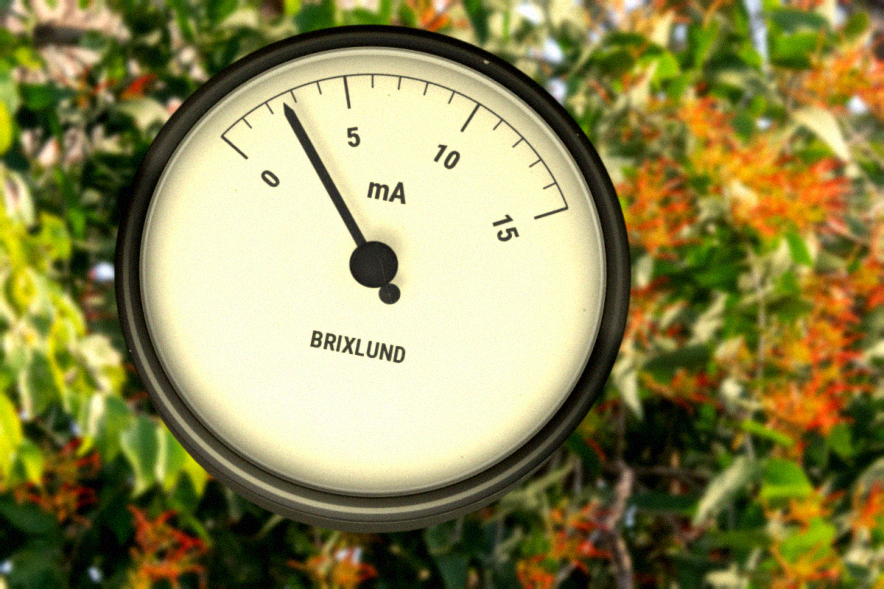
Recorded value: 2.5 mA
